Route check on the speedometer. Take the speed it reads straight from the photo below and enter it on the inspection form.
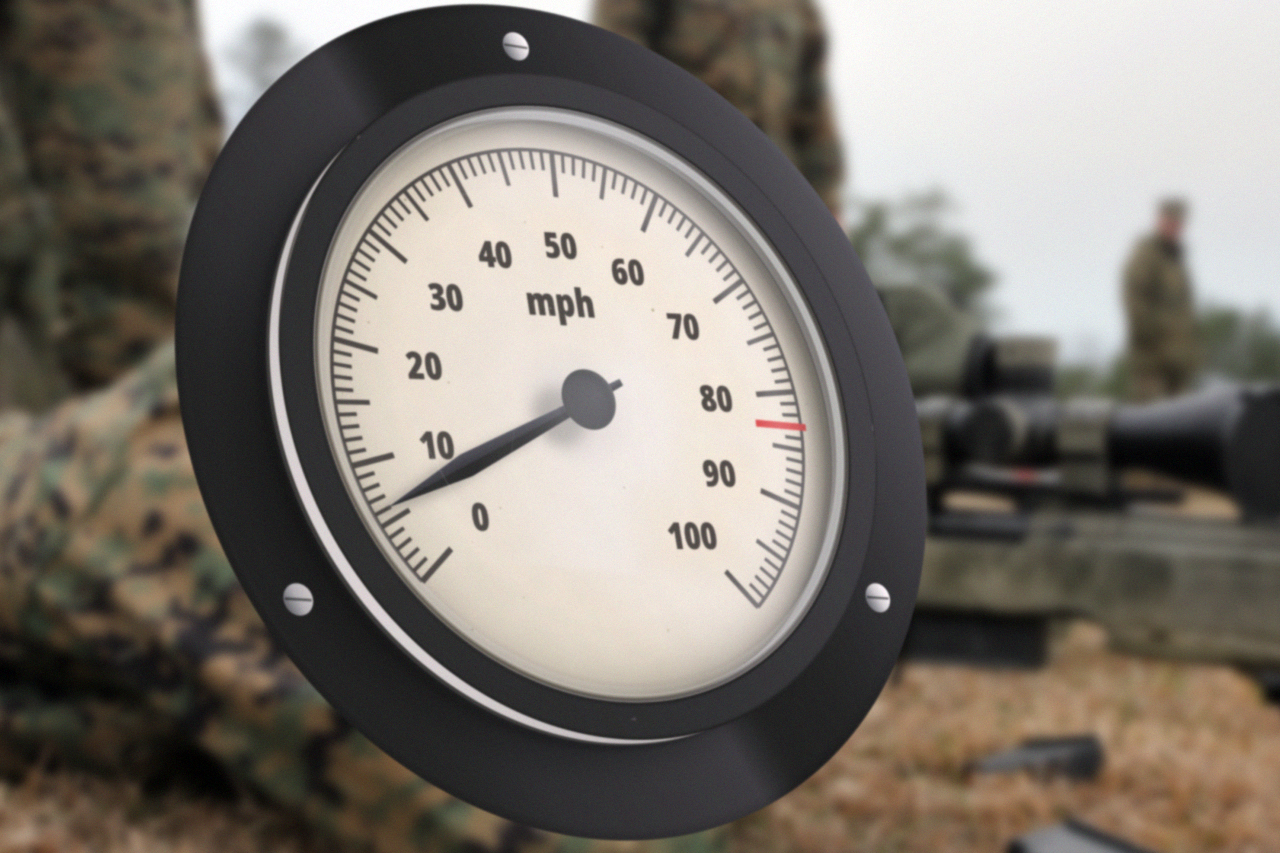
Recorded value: 6 mph
